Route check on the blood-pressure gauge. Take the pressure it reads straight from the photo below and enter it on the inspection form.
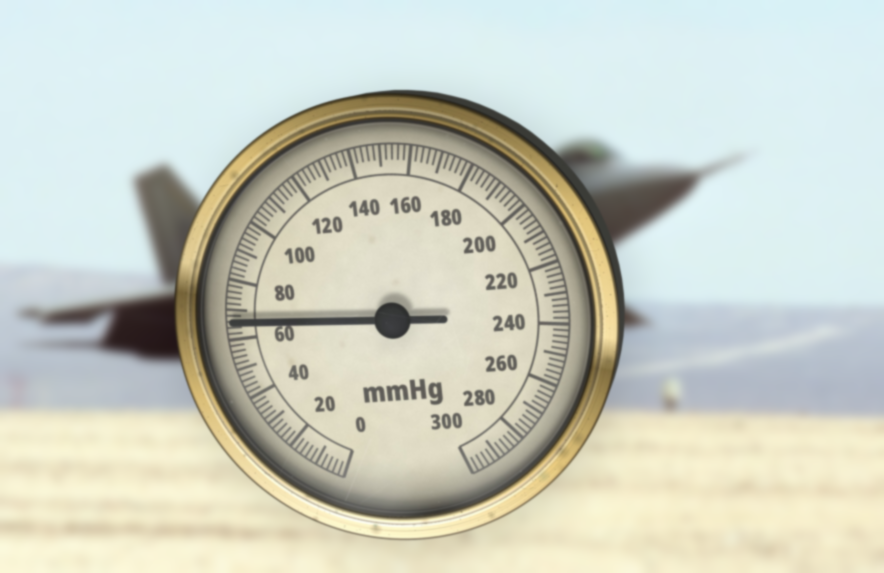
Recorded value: 66 mmHg
